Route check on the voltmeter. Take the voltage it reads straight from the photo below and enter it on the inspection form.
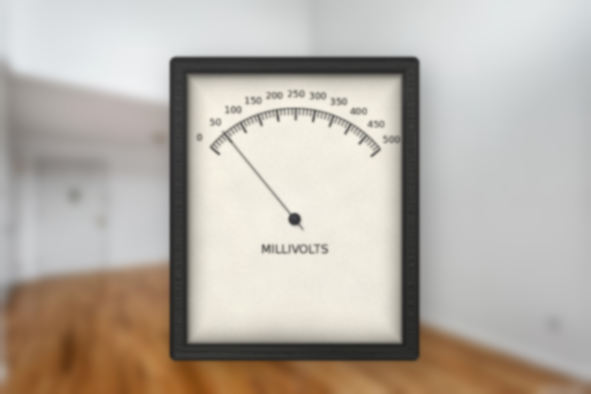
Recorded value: 50 mV
